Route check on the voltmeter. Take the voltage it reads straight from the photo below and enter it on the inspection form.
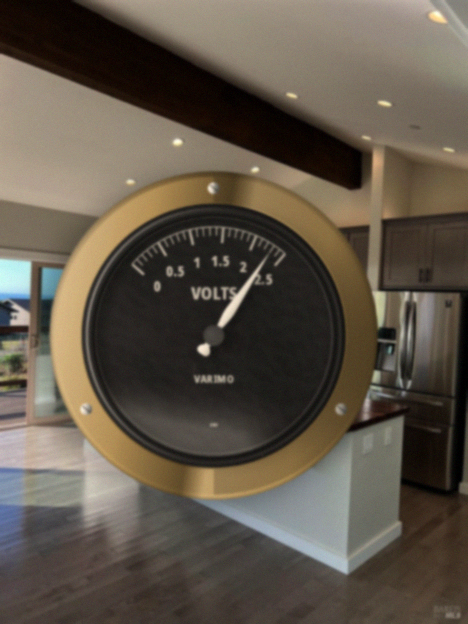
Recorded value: 2.3 V
